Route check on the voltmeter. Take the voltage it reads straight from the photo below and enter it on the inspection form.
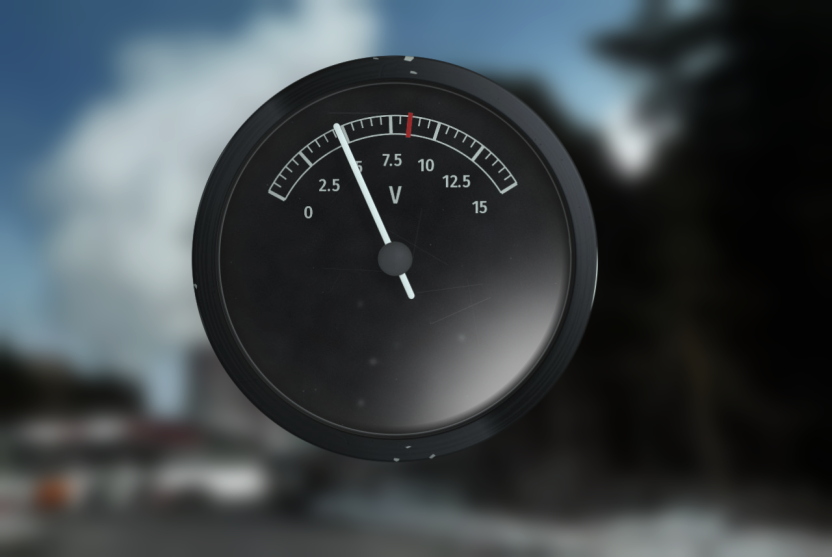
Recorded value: 4.75 V
